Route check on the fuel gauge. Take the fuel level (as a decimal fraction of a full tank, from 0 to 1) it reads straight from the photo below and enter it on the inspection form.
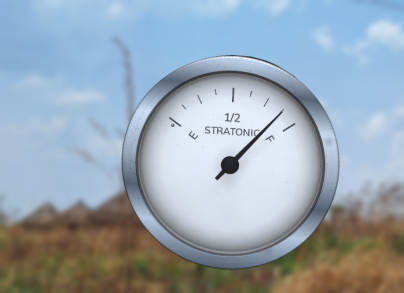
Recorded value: 0.875
